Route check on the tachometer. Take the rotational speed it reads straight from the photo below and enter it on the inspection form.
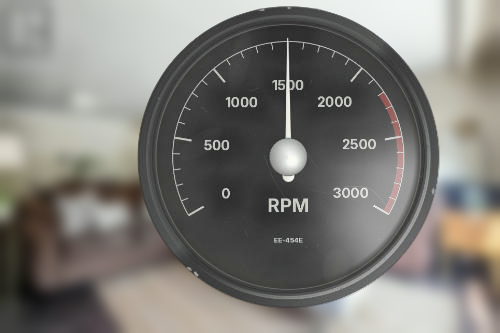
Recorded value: 1500 rpm
